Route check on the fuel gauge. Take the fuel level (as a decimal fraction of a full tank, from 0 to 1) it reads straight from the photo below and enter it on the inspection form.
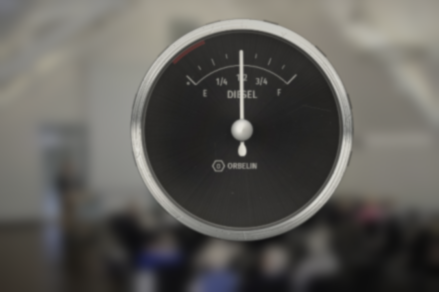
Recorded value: 0.5
